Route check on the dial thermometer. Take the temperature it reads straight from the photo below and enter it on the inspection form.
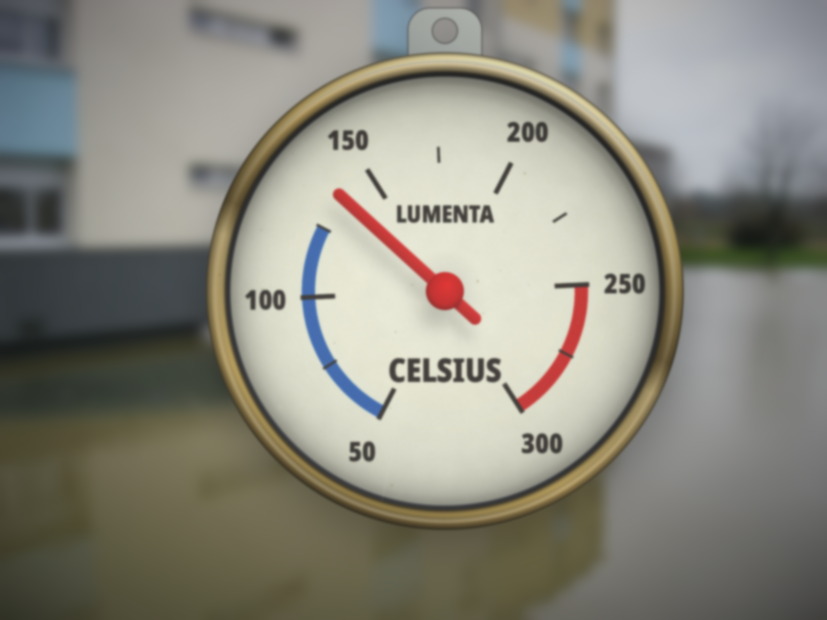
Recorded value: 137.5 °C
